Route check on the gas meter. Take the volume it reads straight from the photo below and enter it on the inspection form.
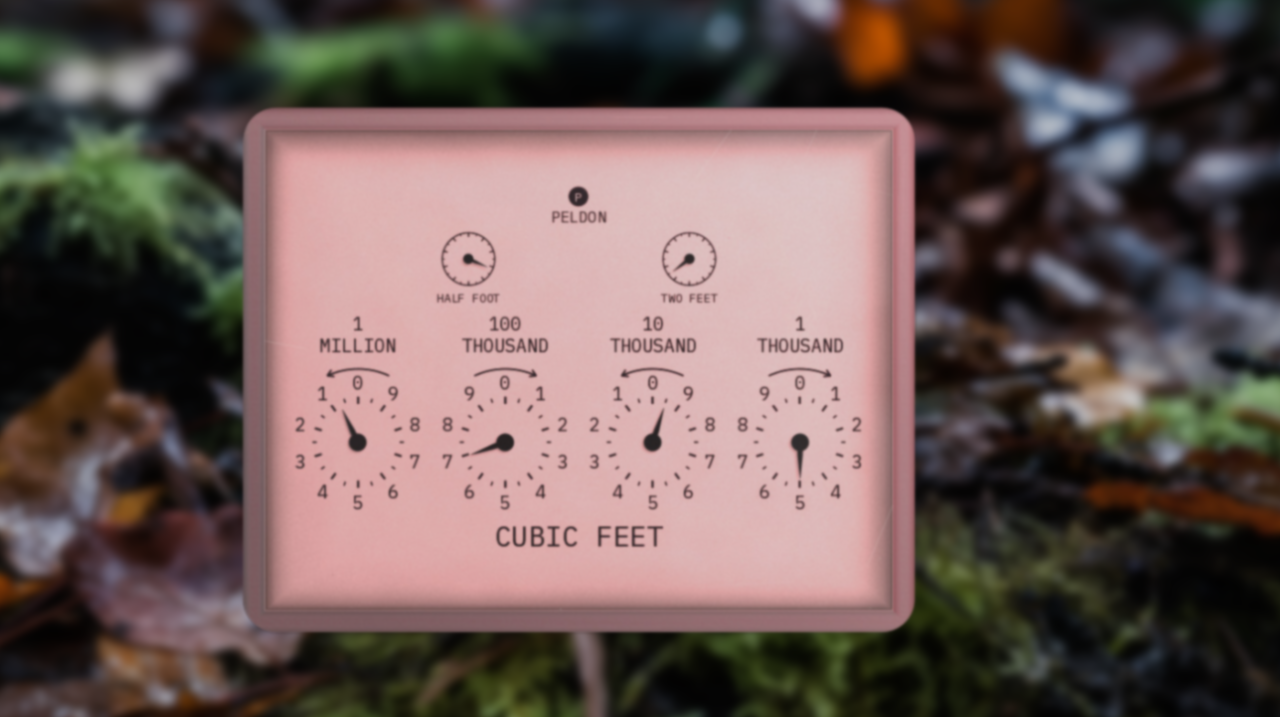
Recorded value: 69500 ft³
